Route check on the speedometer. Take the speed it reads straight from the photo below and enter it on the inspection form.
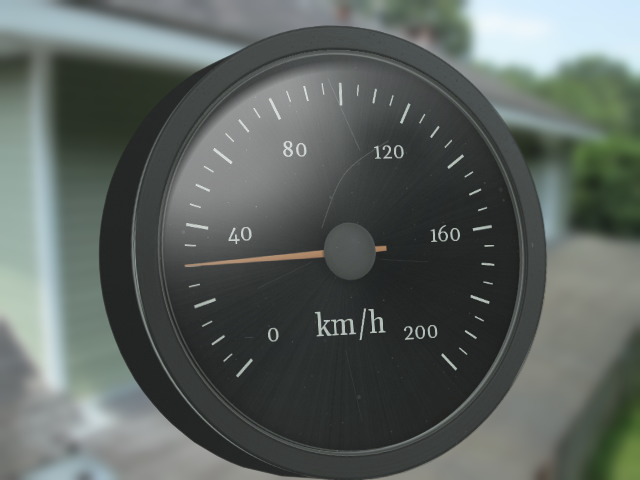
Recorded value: 30 km/h
